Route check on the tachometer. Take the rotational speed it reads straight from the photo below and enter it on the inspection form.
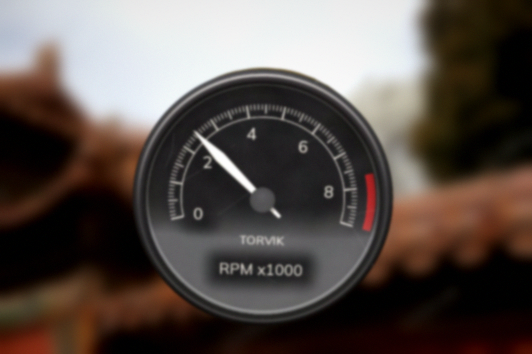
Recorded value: 2500 rpm
